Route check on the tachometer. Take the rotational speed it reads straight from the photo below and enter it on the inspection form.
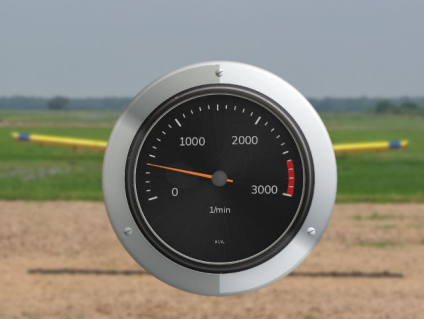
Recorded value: 400 rpm
